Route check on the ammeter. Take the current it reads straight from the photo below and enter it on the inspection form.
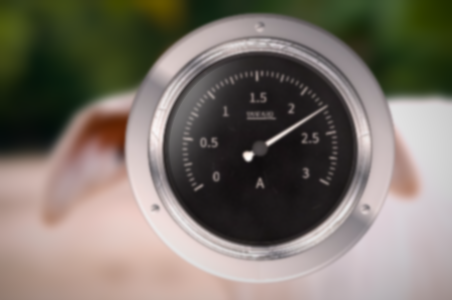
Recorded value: 2.25 A
